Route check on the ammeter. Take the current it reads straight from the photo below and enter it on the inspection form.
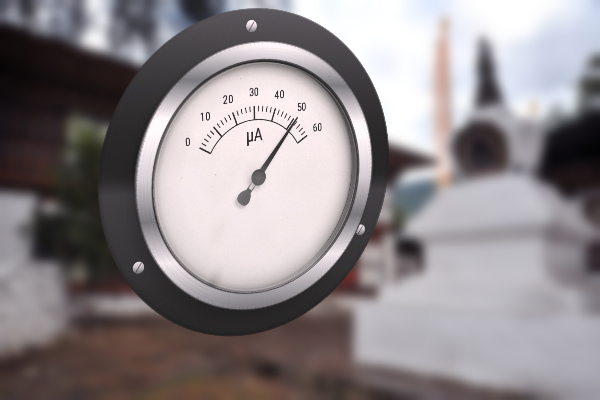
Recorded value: 50 µA
